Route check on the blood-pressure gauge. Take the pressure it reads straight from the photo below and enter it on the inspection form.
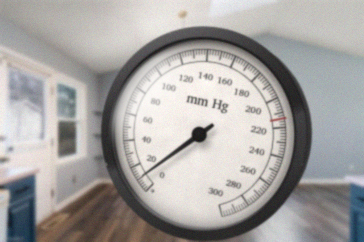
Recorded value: 10 mmHg
